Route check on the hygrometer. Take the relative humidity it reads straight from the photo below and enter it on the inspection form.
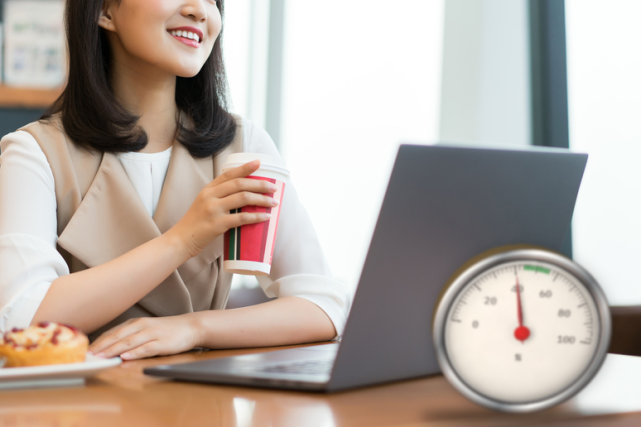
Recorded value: 40 %
